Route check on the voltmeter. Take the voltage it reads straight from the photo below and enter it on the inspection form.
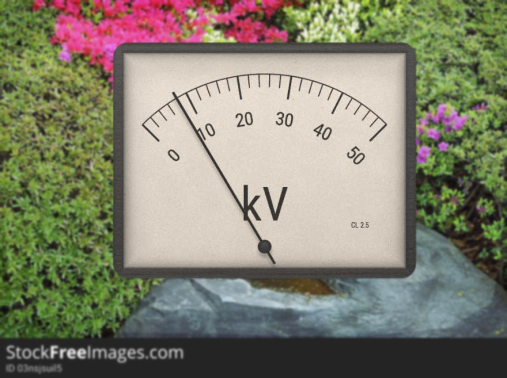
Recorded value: 8 kV
